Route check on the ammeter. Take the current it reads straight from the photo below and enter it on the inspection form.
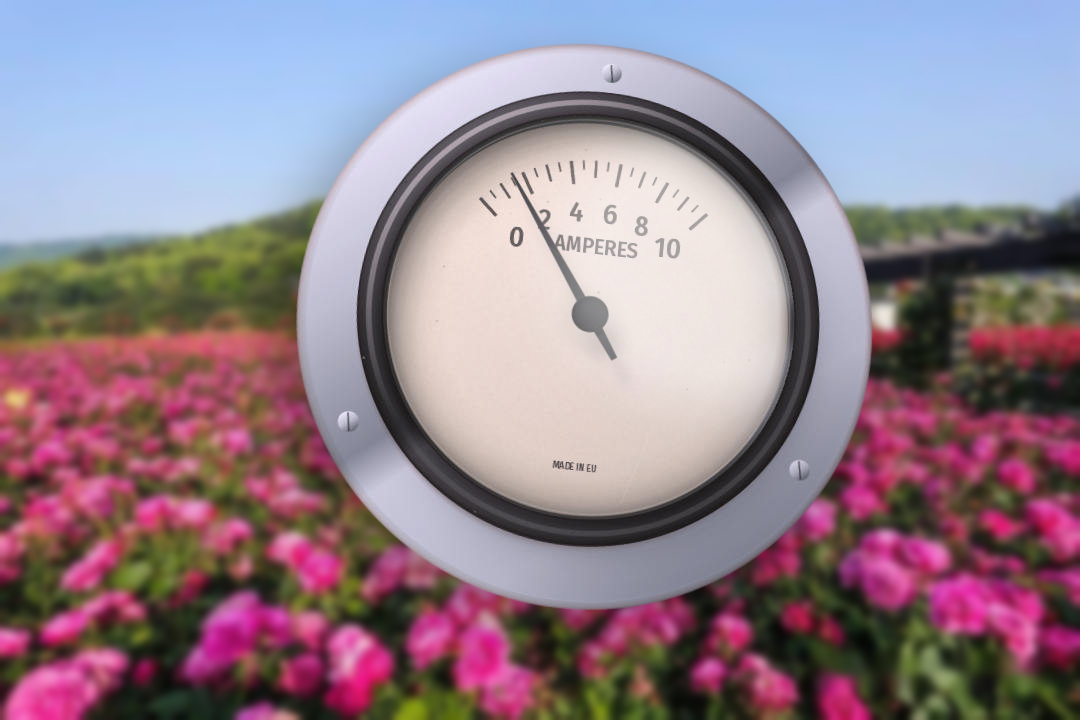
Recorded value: 1.5 A
